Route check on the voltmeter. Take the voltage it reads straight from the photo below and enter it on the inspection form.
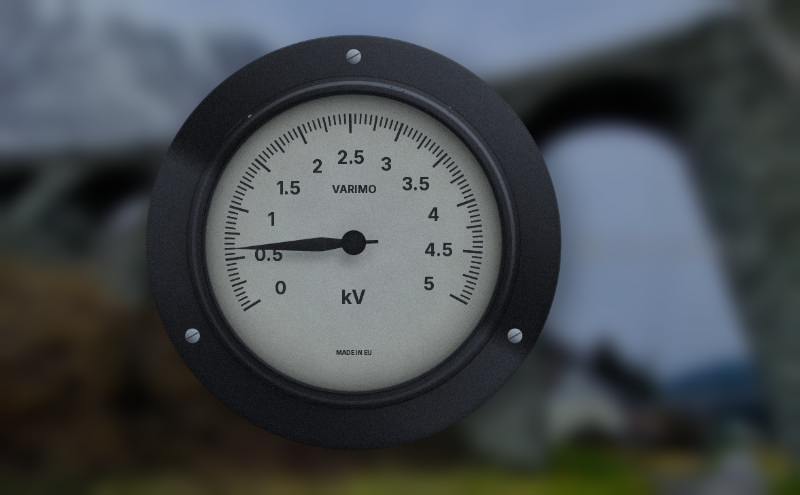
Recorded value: 0.6 kV
